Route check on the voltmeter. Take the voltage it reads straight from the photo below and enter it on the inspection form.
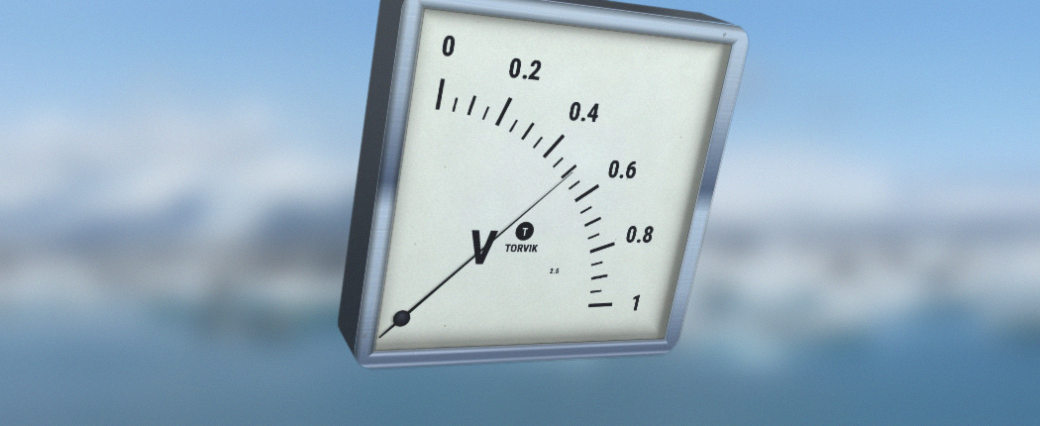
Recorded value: 0.5 V
